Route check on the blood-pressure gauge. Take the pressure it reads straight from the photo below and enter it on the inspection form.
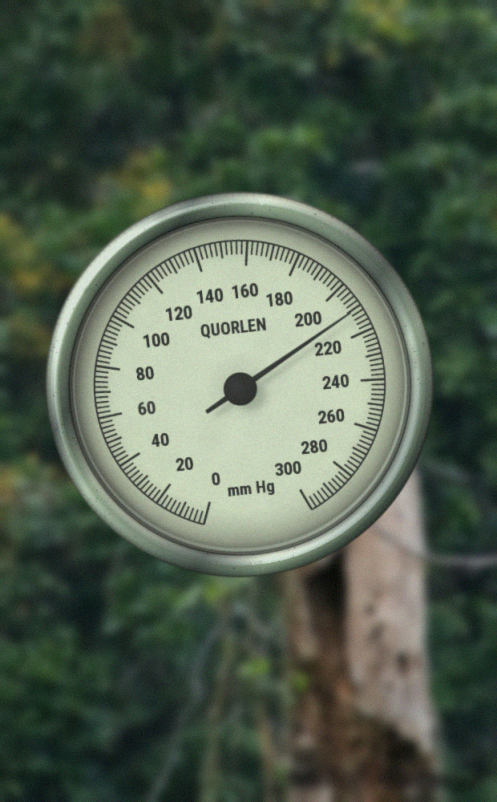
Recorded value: 210 mmHg
